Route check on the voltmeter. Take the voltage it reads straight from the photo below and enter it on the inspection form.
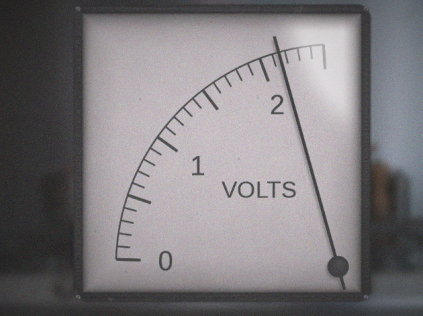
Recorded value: 2.15 V
